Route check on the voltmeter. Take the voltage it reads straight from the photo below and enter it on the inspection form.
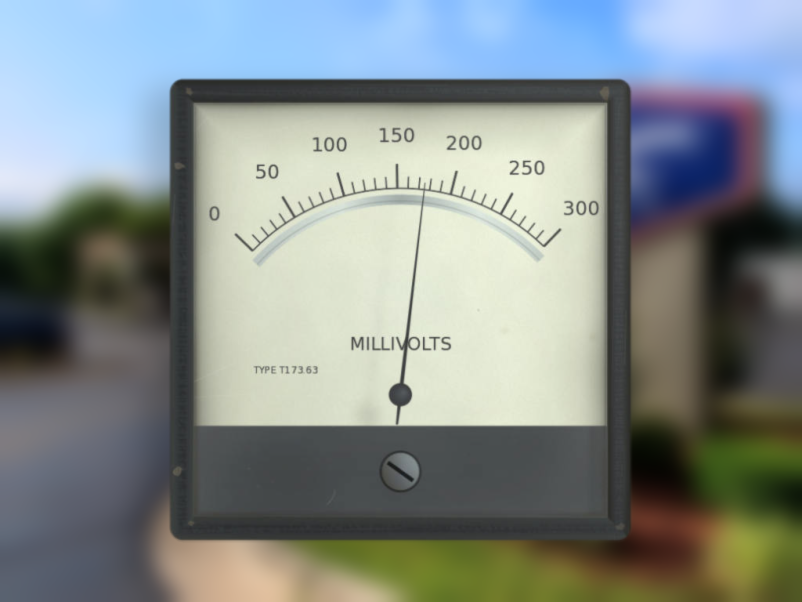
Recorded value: 175 mV
